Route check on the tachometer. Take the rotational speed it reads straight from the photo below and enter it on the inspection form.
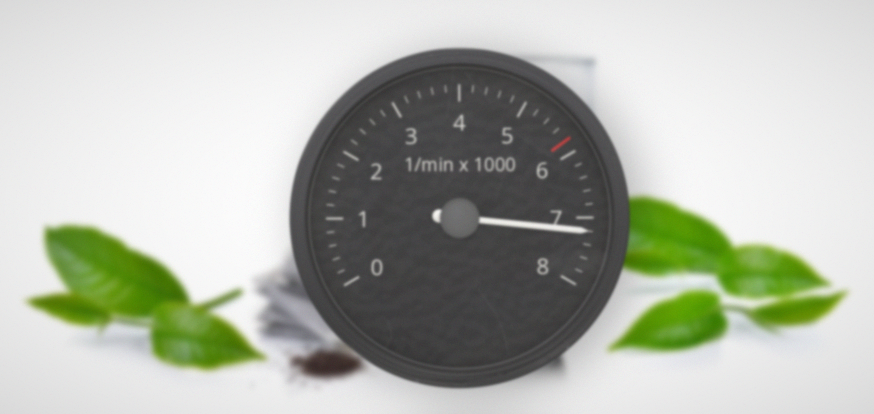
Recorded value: 7200 rpm
